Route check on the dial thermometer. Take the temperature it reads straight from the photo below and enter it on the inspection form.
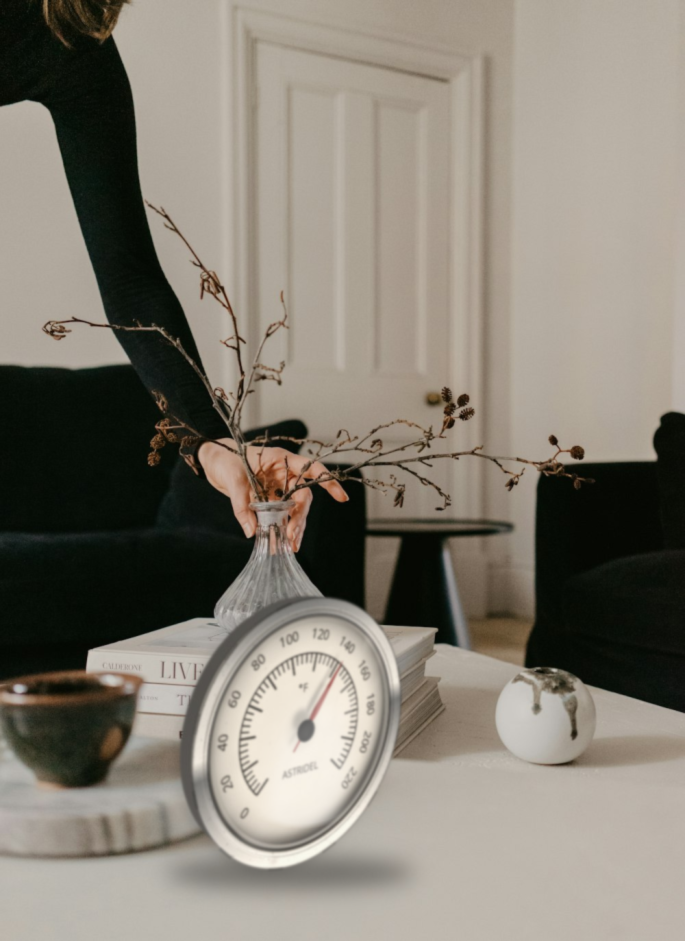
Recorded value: 140 °F
